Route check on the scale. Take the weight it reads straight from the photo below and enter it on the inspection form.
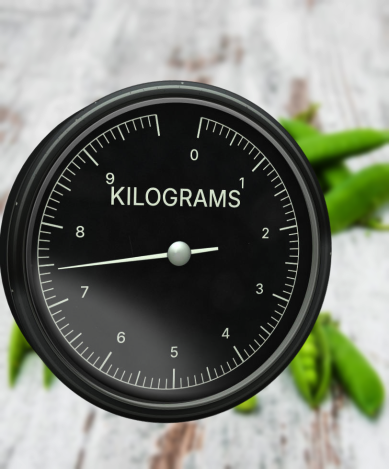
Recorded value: 7.45 kg
